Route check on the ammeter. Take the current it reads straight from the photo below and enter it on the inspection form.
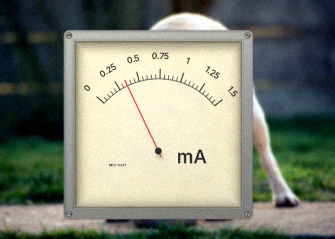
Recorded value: 0.35 mA
